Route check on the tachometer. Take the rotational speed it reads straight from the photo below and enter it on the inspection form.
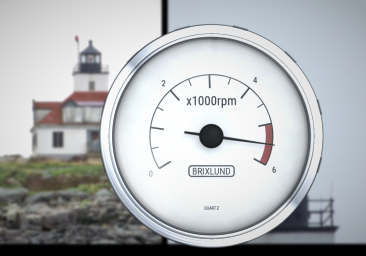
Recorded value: 5500 rpm
